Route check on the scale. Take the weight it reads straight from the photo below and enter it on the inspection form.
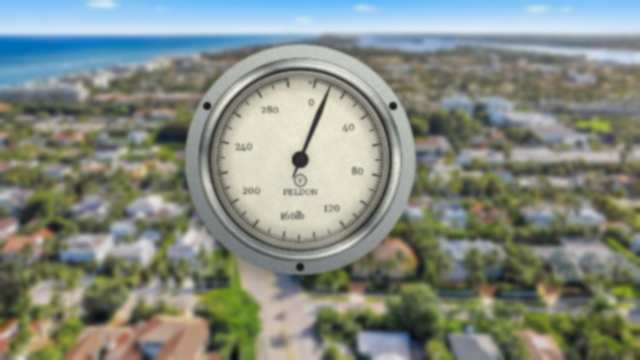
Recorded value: 10 lb
